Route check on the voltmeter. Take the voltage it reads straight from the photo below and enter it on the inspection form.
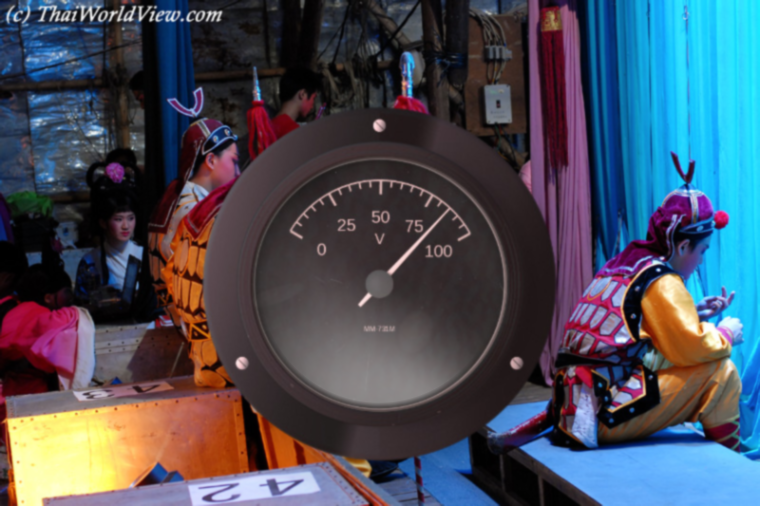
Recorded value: 85 V
